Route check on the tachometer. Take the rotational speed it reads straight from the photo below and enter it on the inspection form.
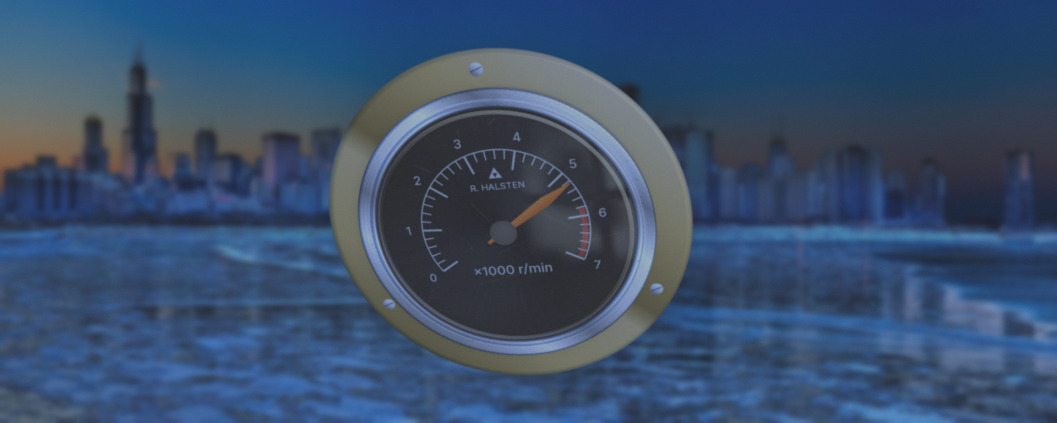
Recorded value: 5200 rpm
